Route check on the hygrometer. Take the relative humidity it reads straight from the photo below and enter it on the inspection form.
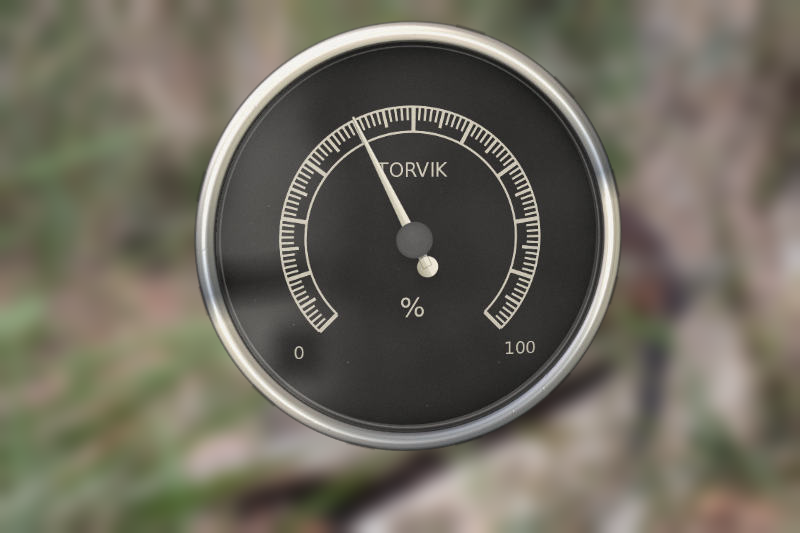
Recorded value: 40 %
